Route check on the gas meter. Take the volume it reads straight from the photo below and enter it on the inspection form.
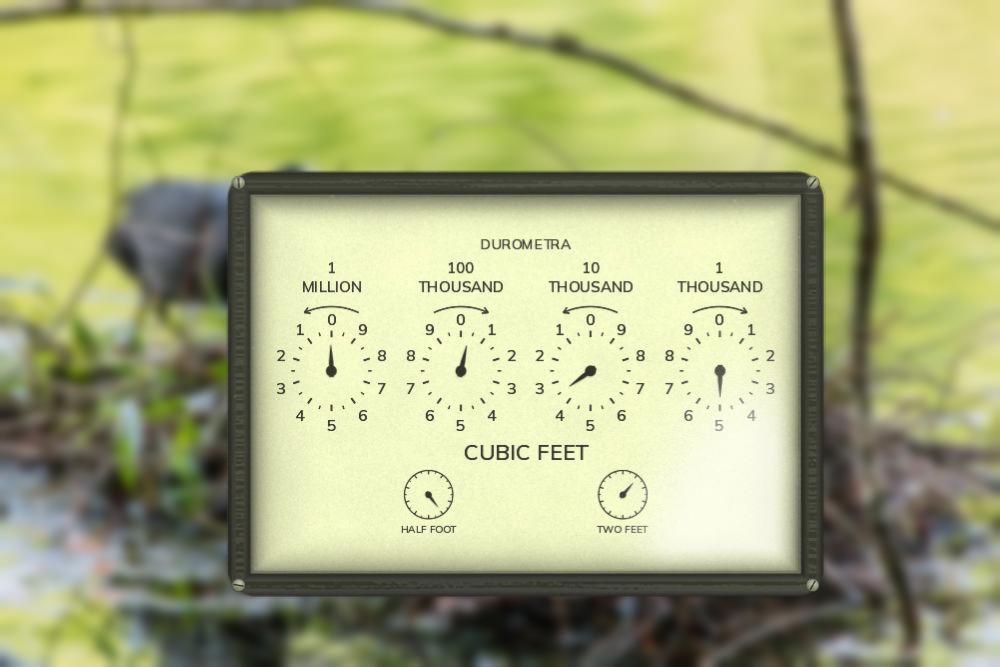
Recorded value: 3500 ft³
